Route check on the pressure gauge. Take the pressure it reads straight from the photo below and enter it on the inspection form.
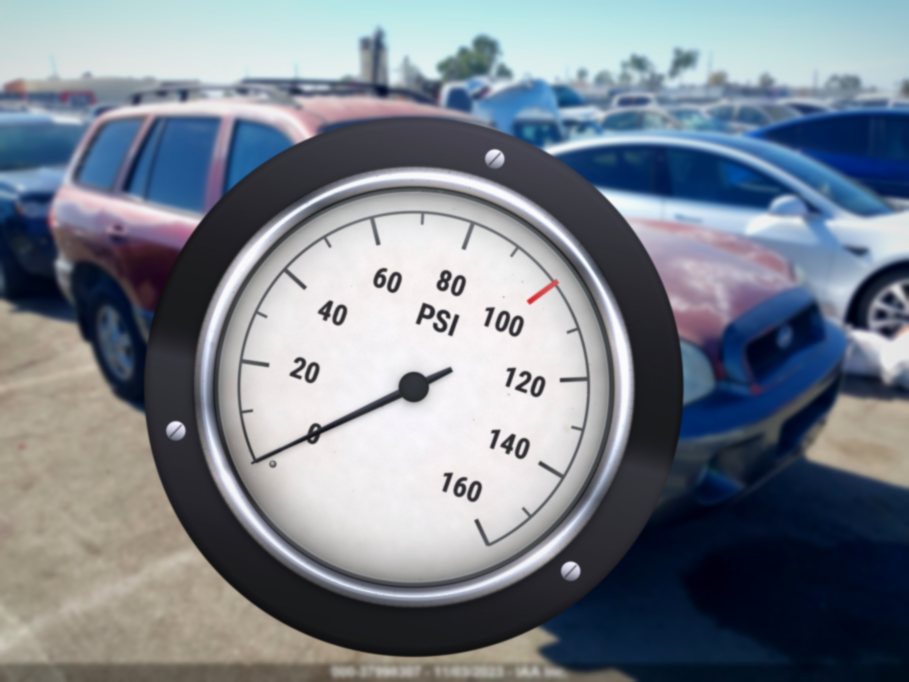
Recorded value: 0 psi
